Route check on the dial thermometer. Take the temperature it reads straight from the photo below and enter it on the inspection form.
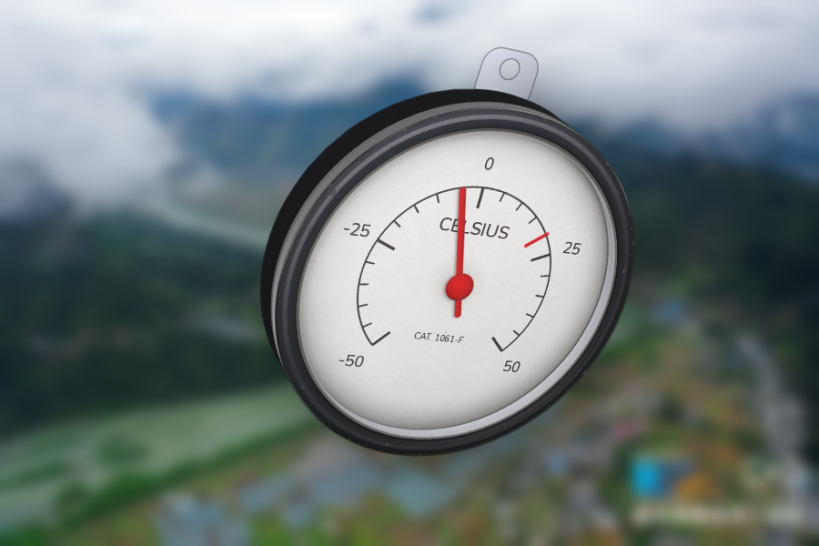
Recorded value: -5 °C
